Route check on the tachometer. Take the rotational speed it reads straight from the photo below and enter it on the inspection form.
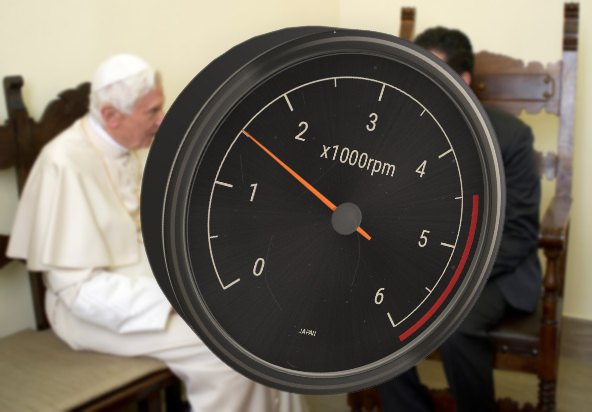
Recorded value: 1500 rpm
